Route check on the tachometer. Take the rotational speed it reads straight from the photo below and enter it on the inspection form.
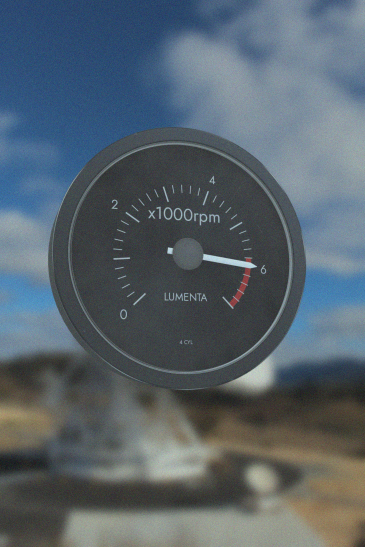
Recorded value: 6000 rpm
